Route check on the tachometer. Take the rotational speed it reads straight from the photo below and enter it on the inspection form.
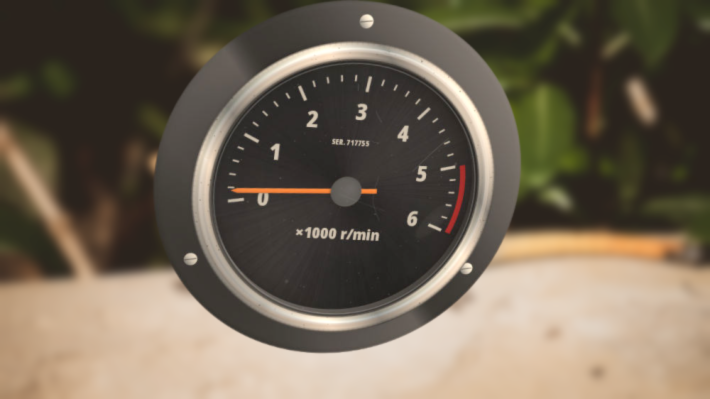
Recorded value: 200 rpm
